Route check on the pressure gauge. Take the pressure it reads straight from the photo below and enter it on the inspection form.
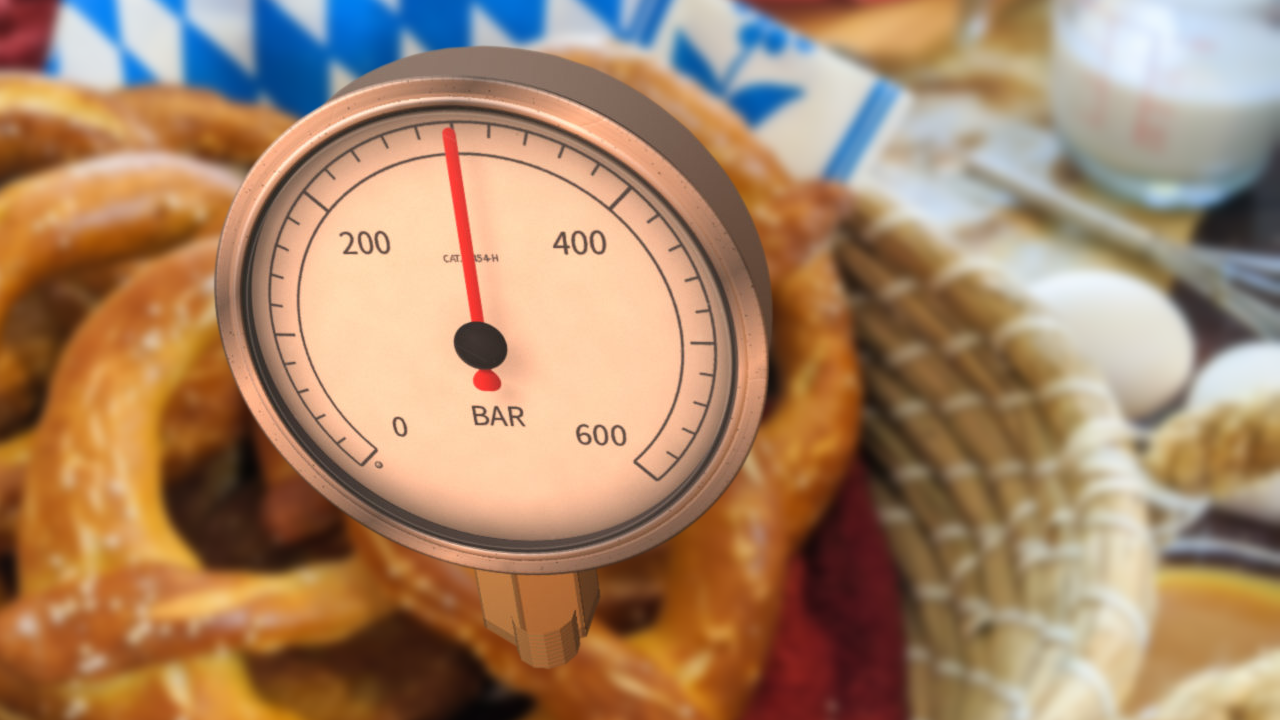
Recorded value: 300 bar
